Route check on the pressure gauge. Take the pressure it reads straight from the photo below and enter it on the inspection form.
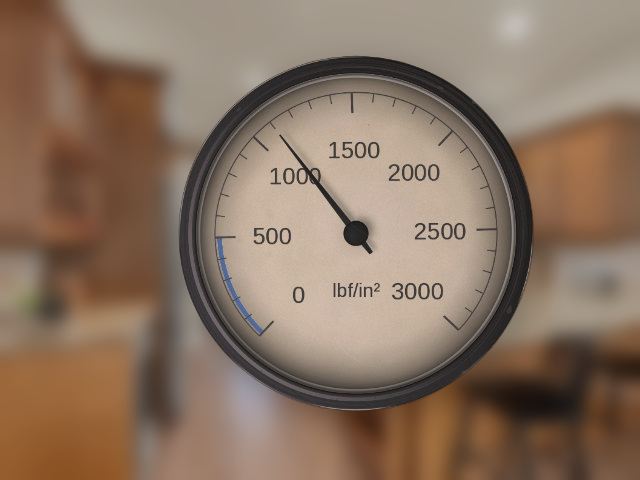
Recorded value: 1100 psi
